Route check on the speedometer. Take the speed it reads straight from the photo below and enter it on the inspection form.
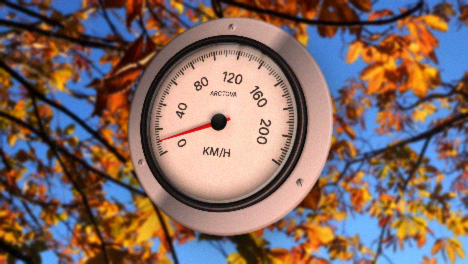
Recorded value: 10 km/h
